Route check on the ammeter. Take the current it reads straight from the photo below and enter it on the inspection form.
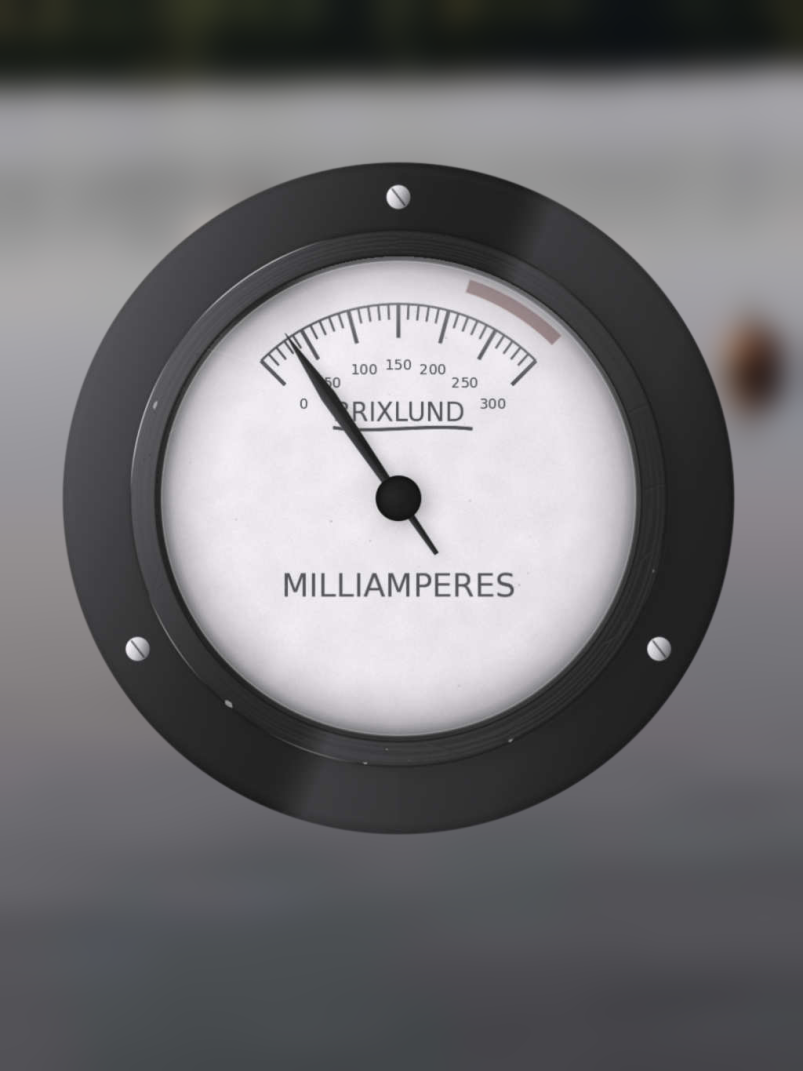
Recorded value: 35 mA
